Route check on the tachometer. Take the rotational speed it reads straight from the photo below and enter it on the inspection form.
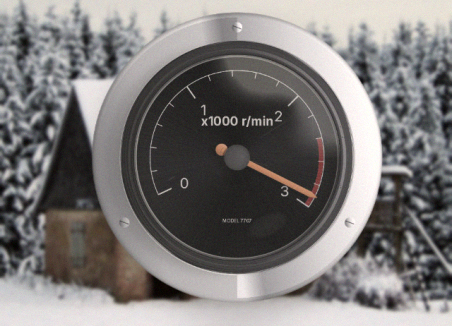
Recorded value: 2900 rpm
